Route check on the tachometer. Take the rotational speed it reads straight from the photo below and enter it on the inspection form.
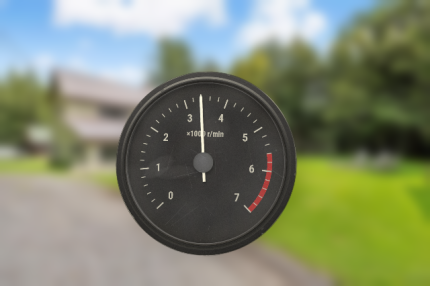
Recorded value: 3400 rpm
